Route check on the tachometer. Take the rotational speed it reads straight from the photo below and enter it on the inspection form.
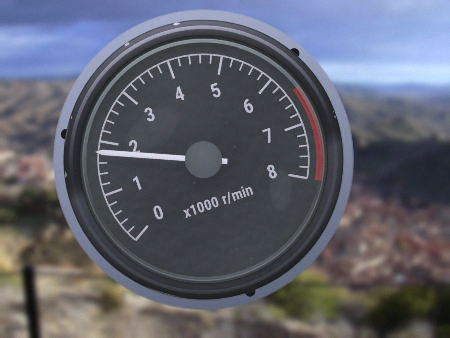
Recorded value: 1800 rpm
